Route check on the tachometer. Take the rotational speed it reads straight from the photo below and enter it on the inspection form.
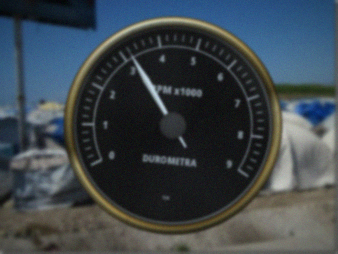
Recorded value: 3200 rpm
